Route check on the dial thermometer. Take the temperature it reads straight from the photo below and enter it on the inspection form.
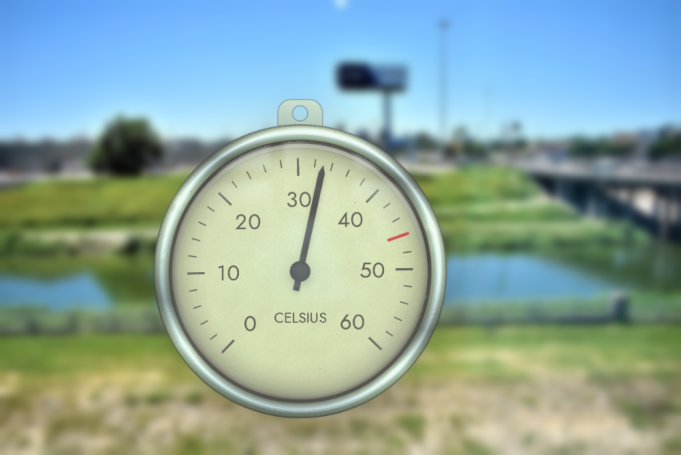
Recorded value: 33 °C
